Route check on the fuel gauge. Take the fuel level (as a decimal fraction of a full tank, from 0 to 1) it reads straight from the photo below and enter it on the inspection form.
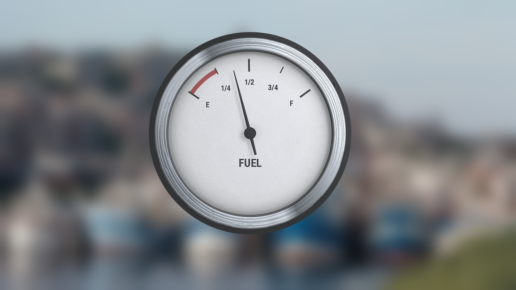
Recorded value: 0.375
